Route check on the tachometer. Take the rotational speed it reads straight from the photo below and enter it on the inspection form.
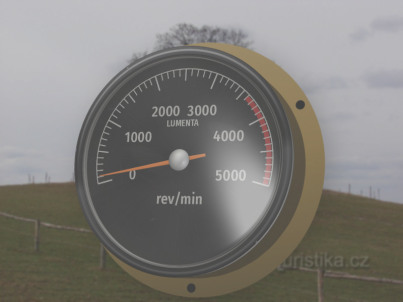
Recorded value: 100 rpm
